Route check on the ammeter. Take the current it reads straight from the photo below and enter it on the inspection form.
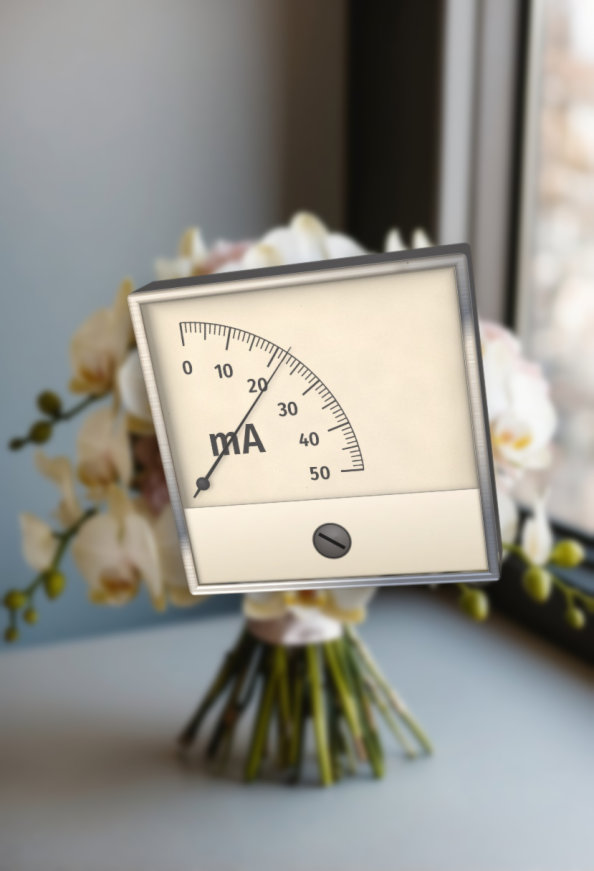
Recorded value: 22 mA
